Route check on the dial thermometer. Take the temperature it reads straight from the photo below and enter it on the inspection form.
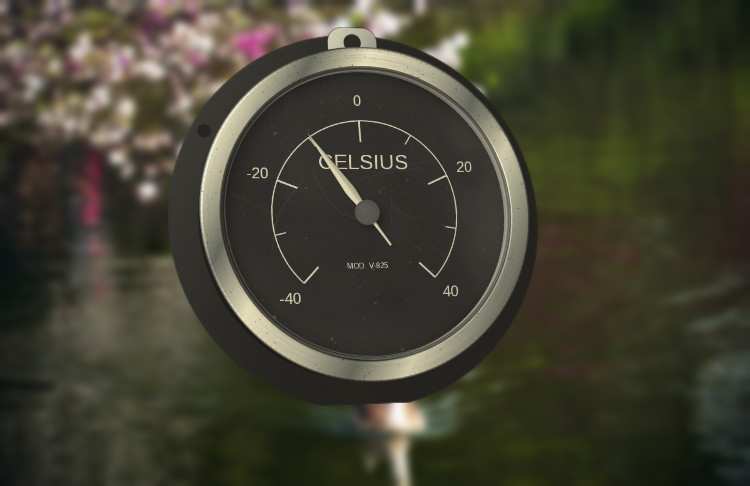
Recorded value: -10 °C
